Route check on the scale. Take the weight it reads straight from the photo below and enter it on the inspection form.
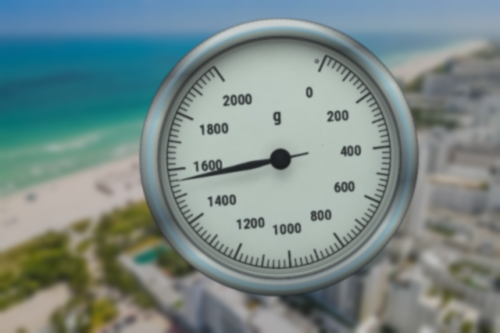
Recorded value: 1560 g
